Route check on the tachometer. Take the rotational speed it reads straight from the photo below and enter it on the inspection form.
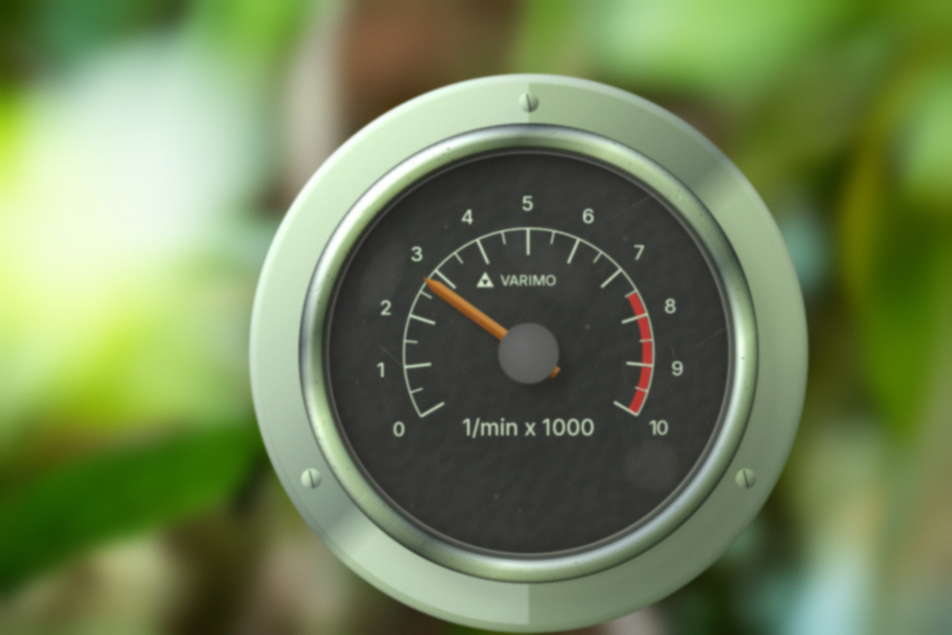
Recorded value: 2750 rpm
